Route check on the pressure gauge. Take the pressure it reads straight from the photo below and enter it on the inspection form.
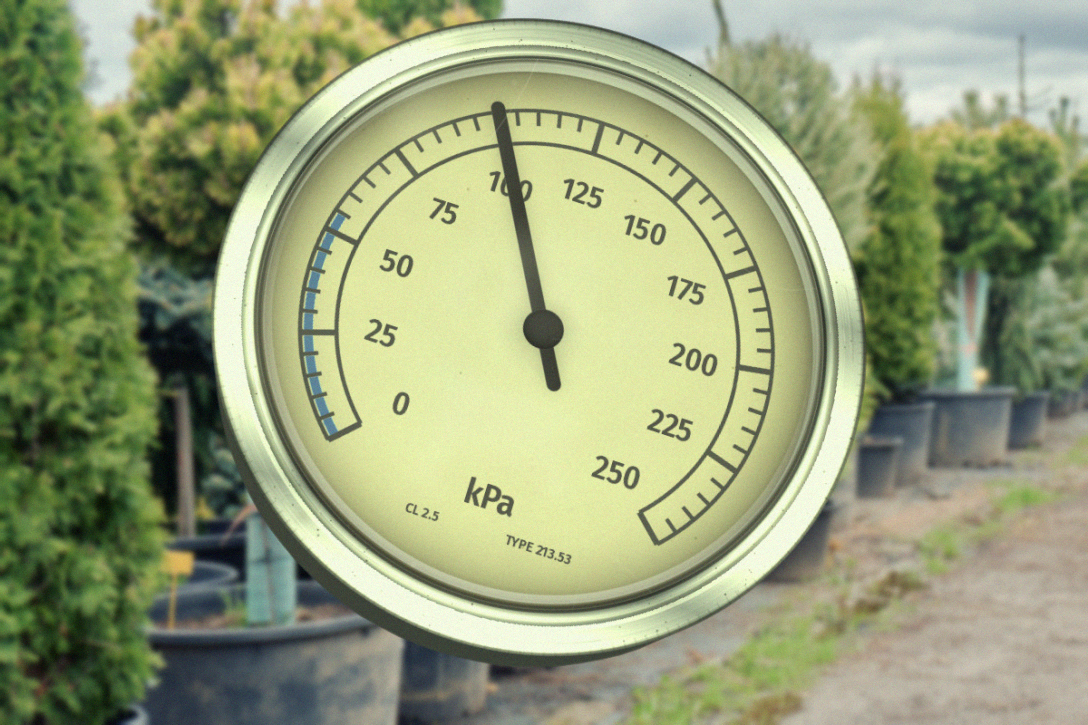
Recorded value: 100 kPa
